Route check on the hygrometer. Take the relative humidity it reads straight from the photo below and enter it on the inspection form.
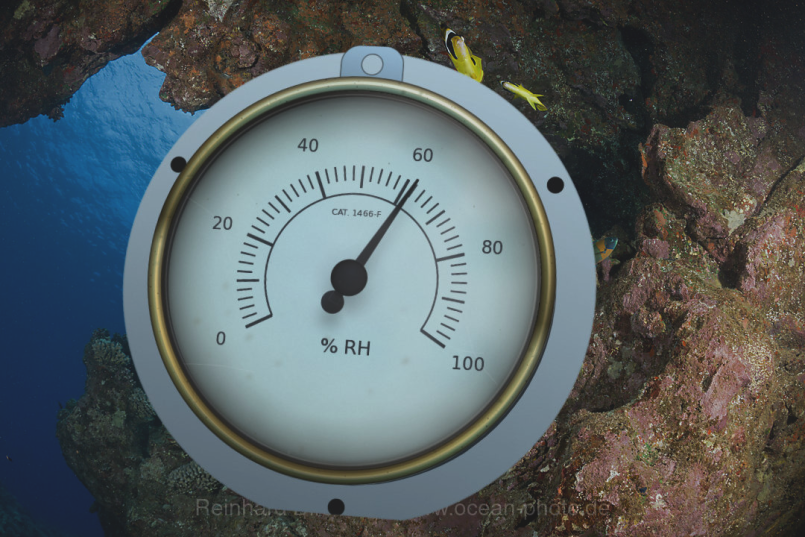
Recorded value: 62 %
